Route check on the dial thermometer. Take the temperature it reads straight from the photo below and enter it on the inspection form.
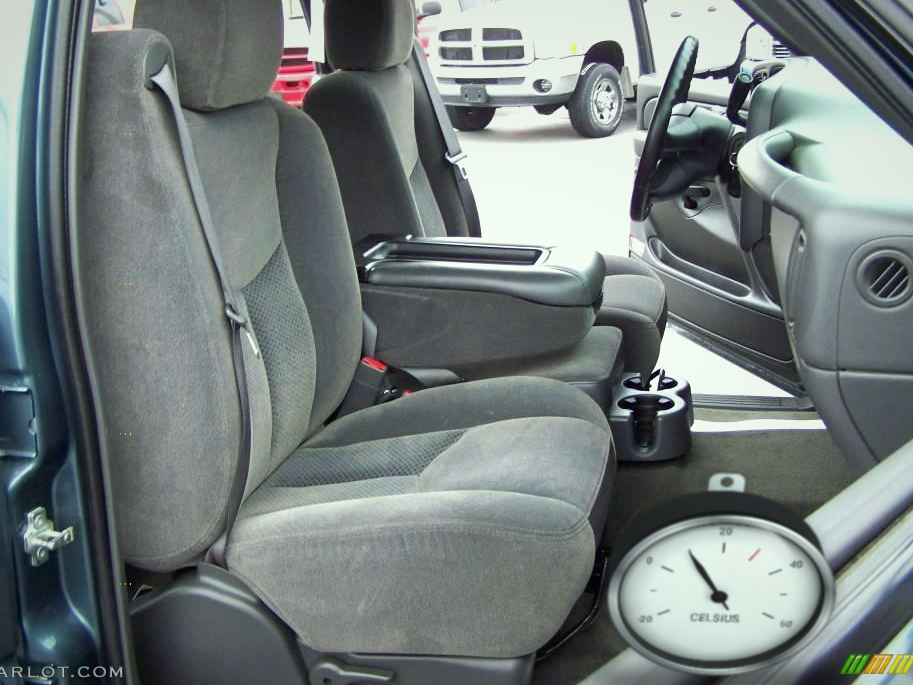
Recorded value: 10 °C
